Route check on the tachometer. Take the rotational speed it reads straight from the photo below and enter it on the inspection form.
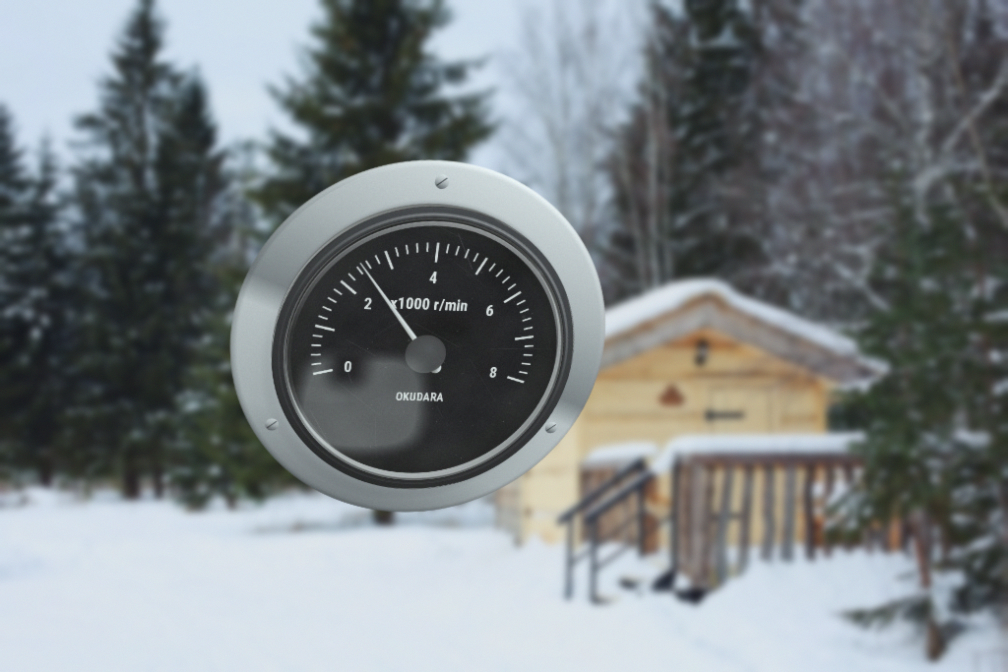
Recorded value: 2500 rpm
